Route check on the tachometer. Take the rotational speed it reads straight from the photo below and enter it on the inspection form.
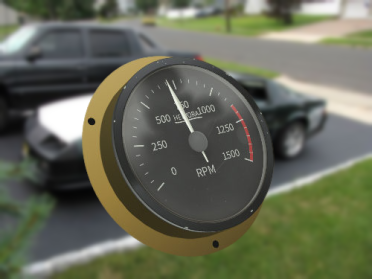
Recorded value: 700 rpm
